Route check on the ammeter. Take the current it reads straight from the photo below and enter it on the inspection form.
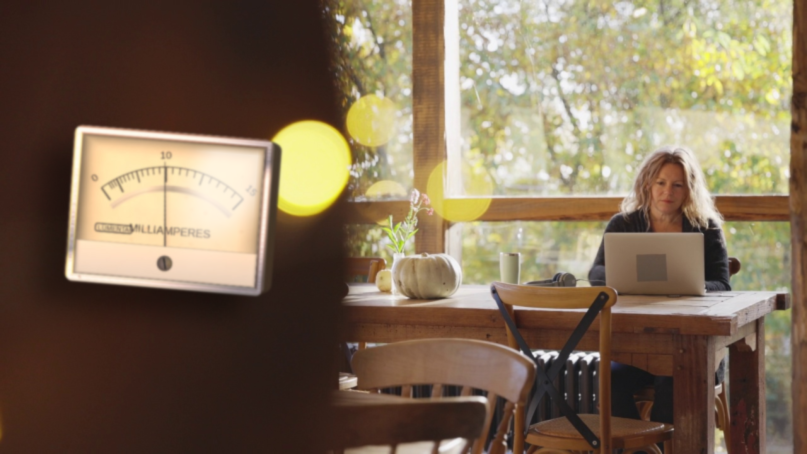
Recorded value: 10 mA
